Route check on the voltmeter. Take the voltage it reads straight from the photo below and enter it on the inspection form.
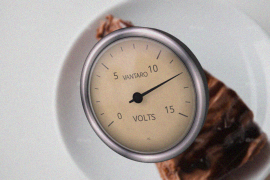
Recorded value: 12 V
